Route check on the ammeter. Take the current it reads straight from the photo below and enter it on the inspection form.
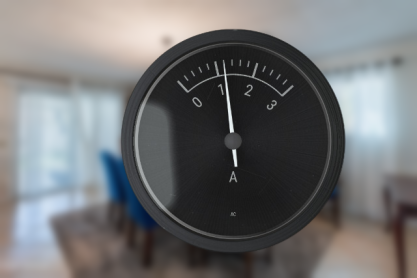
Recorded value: 1.2 A
